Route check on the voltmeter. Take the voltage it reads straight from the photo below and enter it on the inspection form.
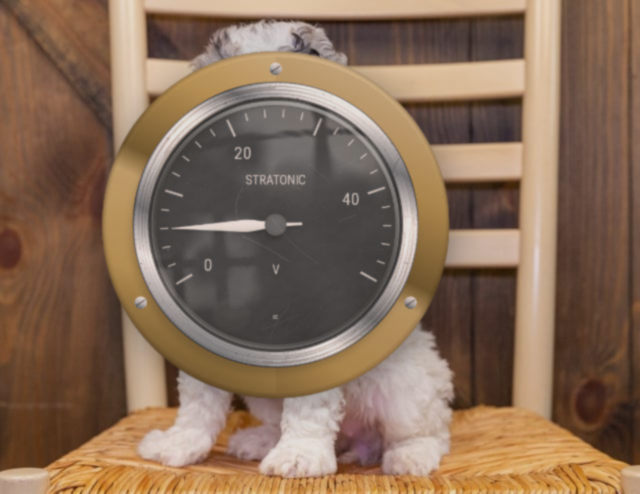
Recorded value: 6 V
